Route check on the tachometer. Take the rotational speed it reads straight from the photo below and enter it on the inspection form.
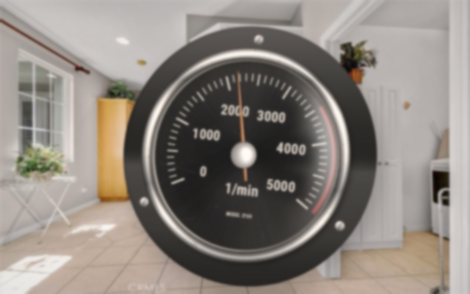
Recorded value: 2200 rpm
